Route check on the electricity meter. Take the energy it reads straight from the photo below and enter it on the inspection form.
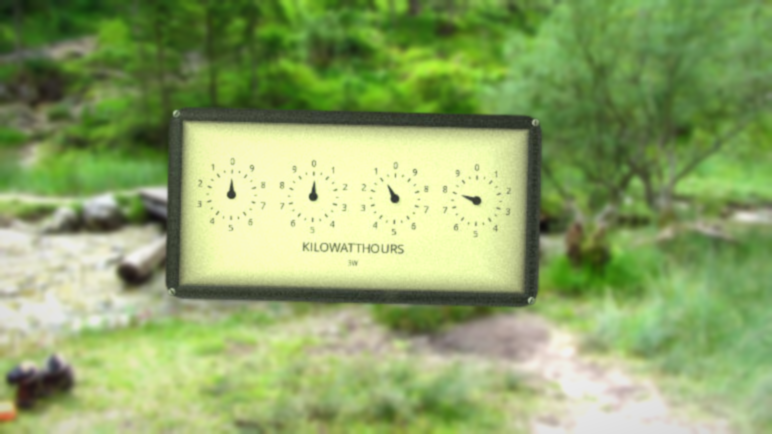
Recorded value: 8 kWh
